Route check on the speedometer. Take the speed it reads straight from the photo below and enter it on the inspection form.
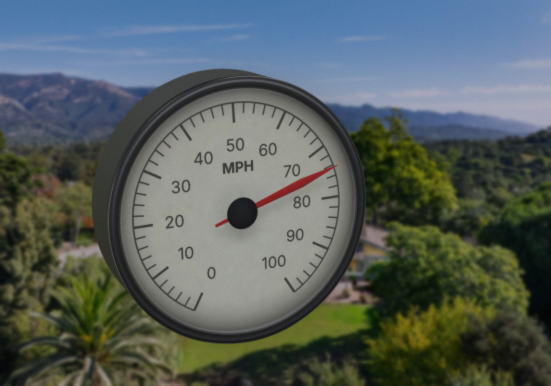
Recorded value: 74 mph
